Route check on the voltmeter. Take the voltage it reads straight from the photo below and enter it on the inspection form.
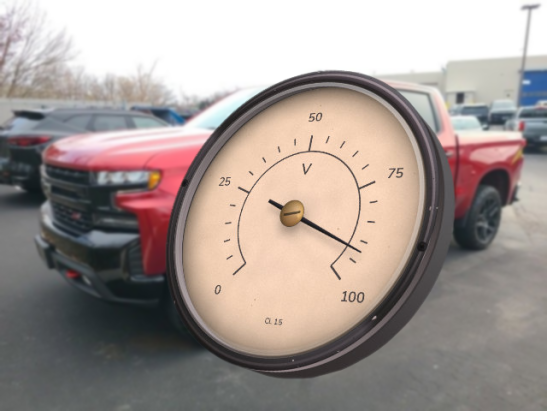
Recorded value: 92.5 V
